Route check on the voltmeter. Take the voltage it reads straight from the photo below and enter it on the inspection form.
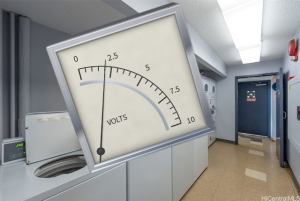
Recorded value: 2 V
